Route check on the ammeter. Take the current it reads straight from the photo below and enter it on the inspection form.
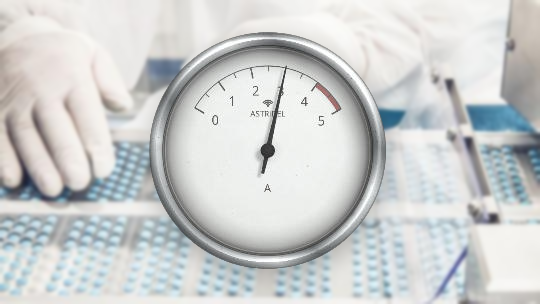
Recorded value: 3 A
